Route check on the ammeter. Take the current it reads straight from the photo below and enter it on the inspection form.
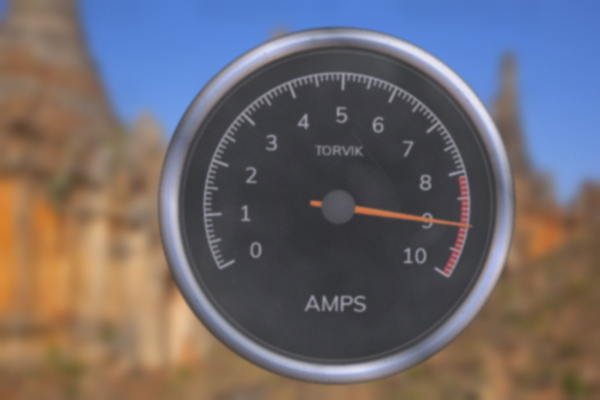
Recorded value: 9 A
